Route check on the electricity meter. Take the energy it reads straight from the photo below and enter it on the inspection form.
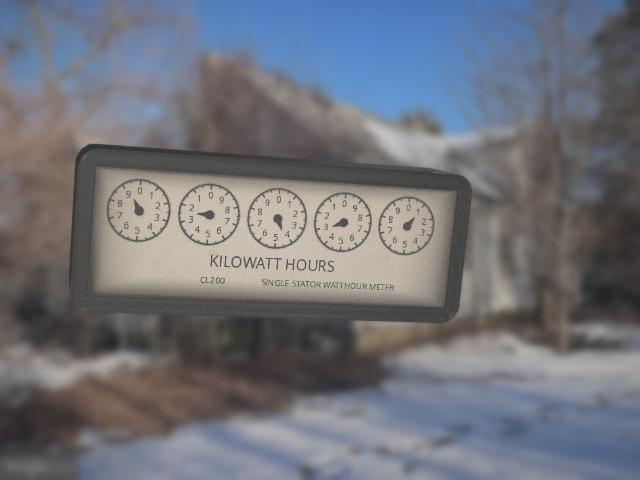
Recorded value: 92431 kWh
